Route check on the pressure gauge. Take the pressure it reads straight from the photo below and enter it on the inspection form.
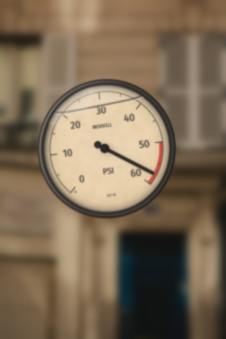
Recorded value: 57.5 psi
